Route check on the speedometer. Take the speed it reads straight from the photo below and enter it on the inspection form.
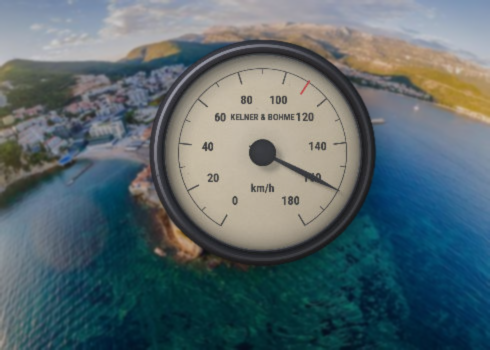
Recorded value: 160 km/h
